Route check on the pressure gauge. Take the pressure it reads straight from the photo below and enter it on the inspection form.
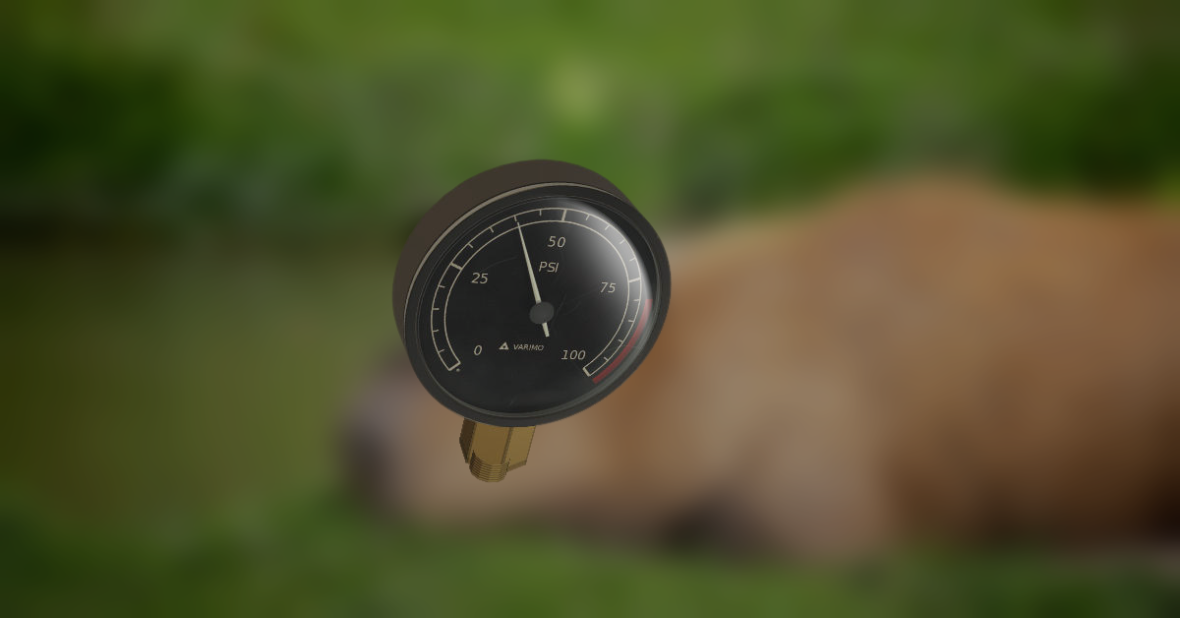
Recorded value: 40 psi
